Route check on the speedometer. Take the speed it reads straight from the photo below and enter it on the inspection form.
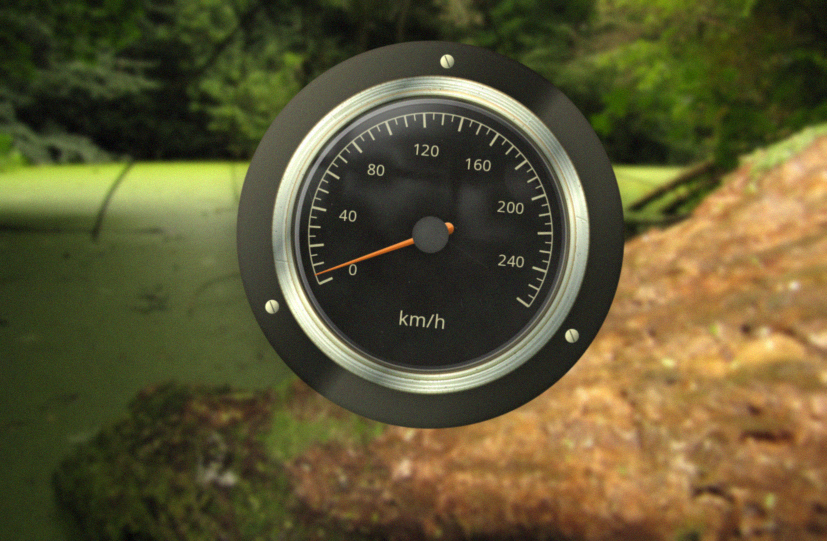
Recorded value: 5 km/h
